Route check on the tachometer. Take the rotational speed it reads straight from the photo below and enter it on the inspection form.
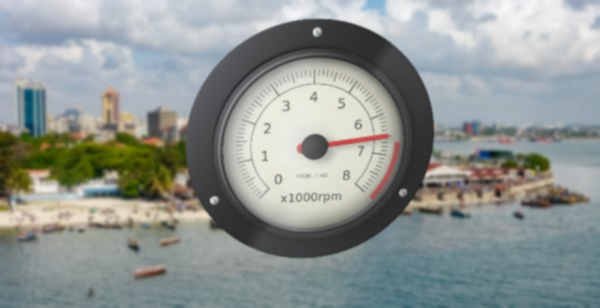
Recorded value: 6500 rpm
